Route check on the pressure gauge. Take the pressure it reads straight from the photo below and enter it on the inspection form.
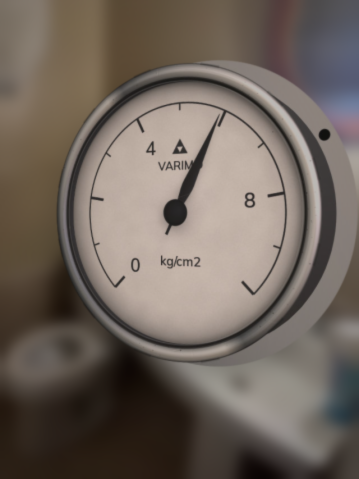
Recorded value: 6 kg/cm²
